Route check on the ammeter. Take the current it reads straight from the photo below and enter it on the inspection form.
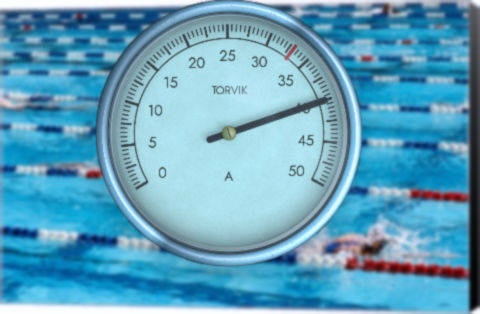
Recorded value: 40 A
